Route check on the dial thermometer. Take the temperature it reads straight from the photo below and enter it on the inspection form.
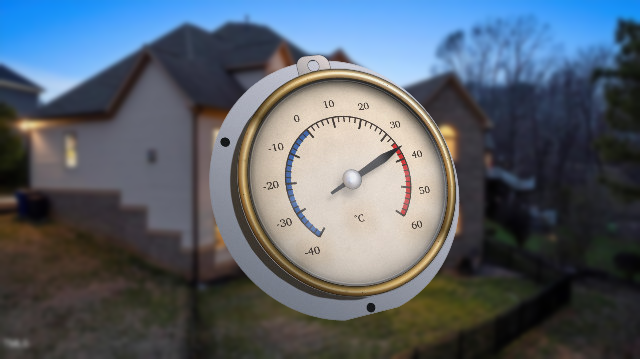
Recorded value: 36 °C
